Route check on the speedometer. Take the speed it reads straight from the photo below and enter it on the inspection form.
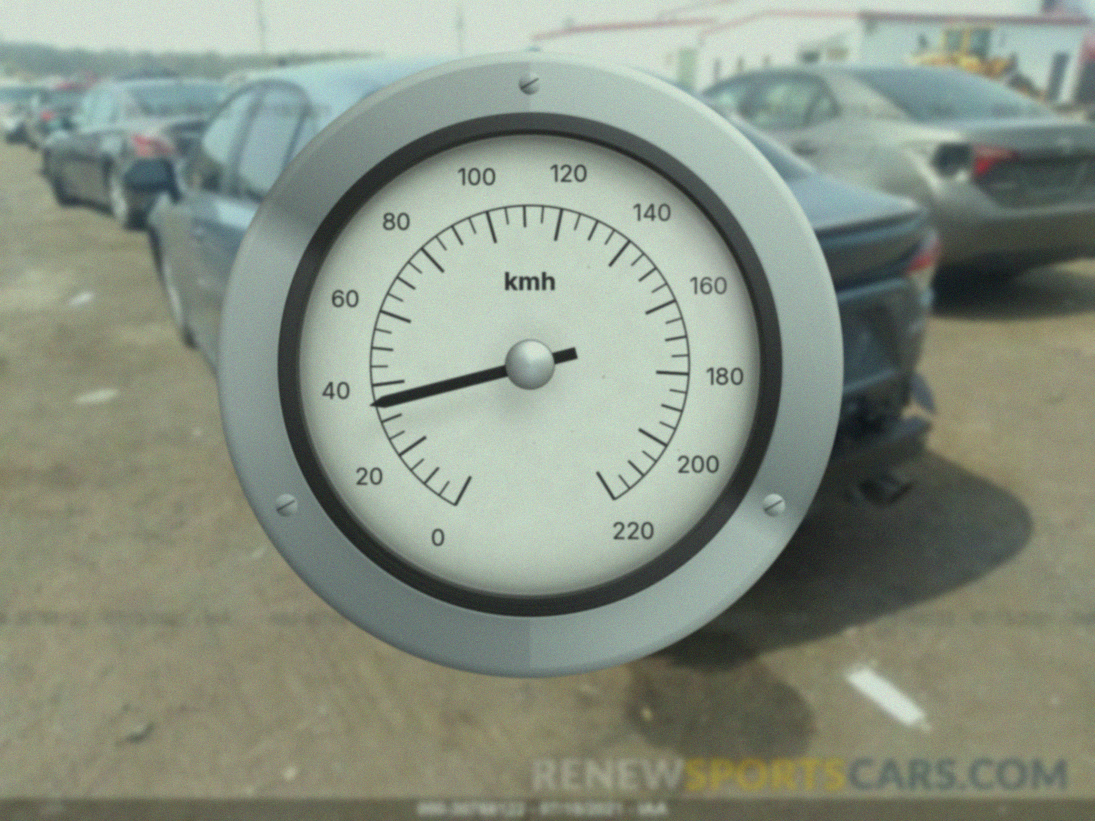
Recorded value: 35 km/h
